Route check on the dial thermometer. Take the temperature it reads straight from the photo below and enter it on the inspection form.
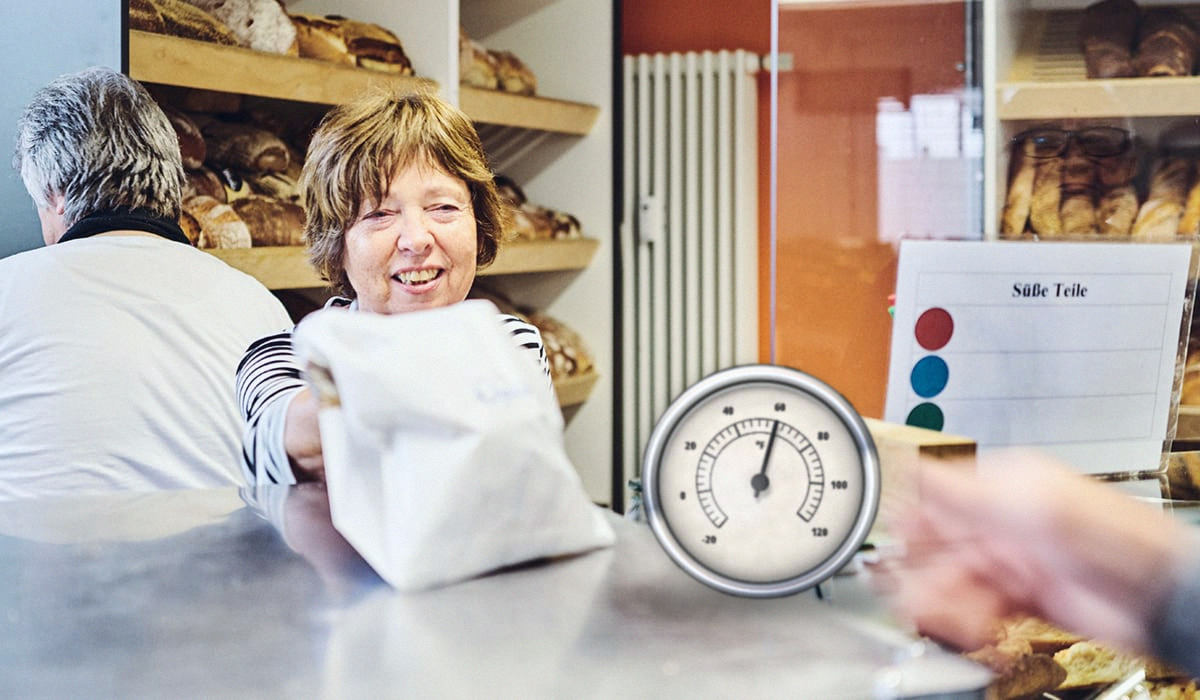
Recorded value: 60 °F
